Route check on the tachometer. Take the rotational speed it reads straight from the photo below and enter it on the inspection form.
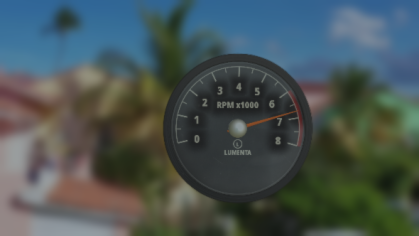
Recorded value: 6750 rpm
